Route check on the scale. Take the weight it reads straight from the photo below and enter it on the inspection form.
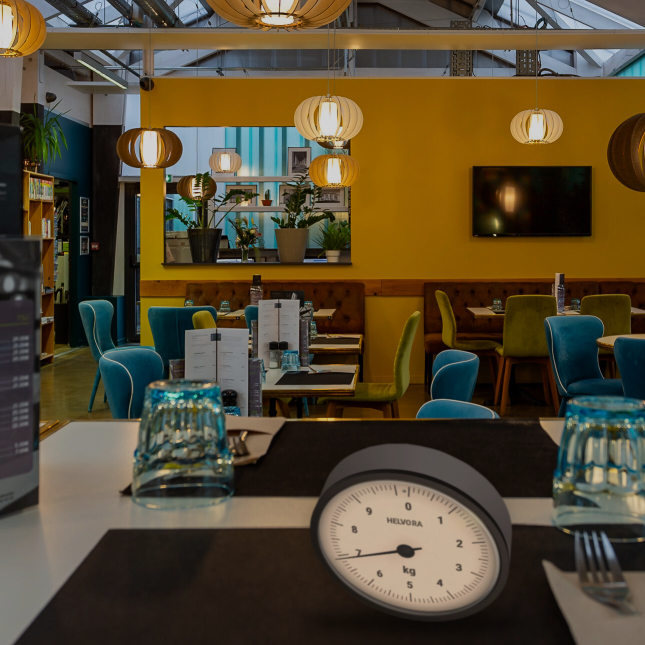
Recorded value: 7 kg
